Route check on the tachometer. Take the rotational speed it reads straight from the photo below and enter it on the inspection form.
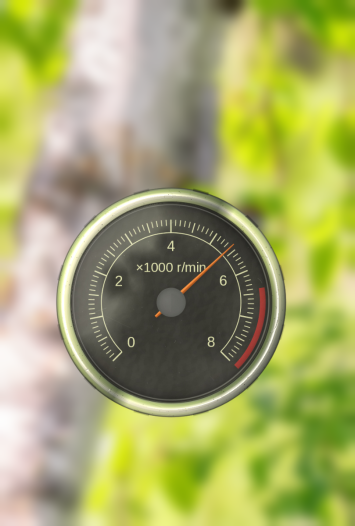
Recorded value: 5400 rpm
